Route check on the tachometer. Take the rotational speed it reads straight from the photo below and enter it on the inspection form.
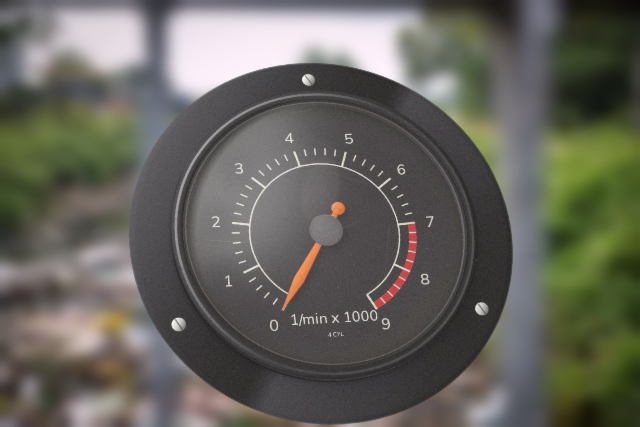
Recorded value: 0 rpm
